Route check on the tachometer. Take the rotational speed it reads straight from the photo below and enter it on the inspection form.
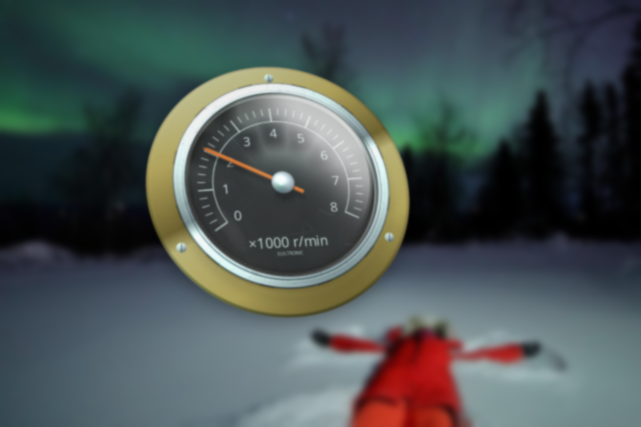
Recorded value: 2000 rpm
